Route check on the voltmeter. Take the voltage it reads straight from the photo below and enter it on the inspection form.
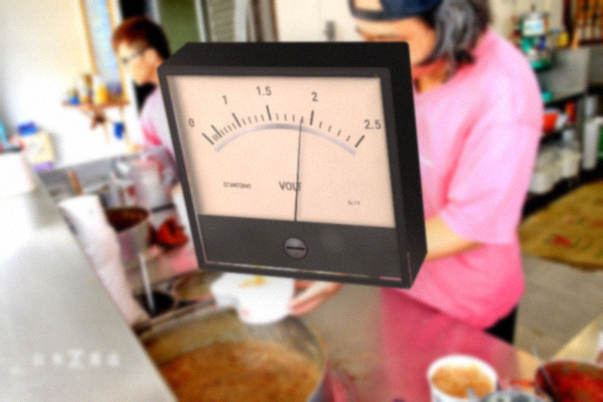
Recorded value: 1.9 V
